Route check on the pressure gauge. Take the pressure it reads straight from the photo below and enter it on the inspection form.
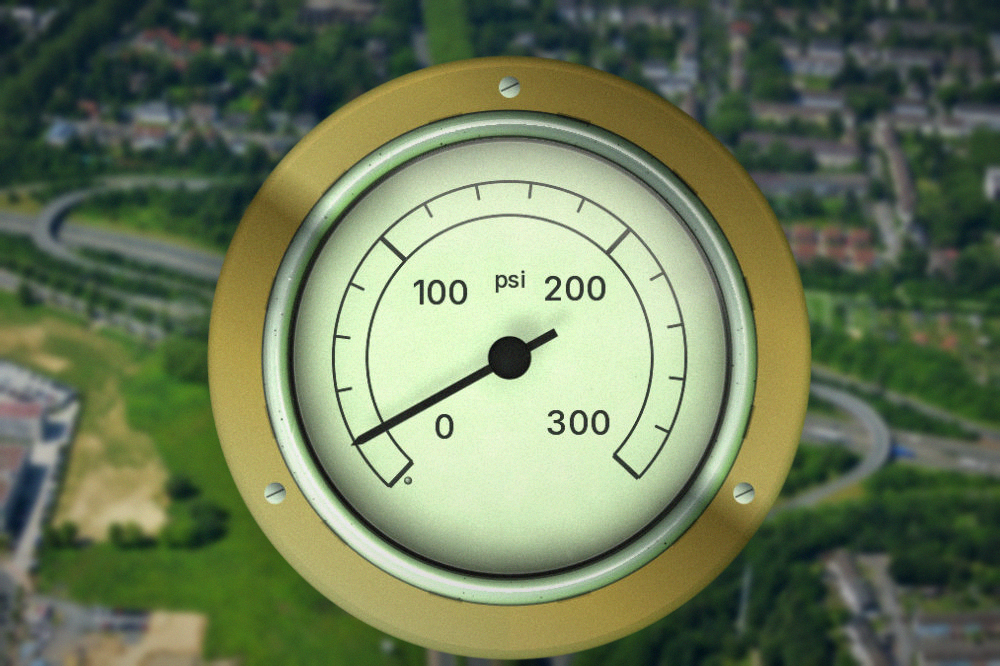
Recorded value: 20 psi
